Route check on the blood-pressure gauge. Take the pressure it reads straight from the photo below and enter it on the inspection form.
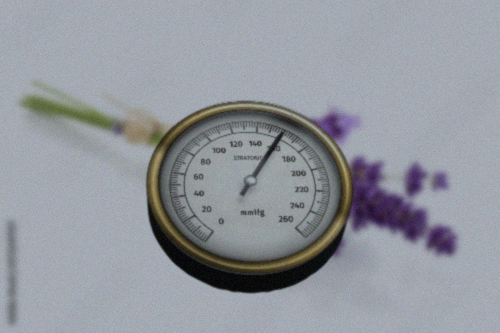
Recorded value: 160 mmHg
